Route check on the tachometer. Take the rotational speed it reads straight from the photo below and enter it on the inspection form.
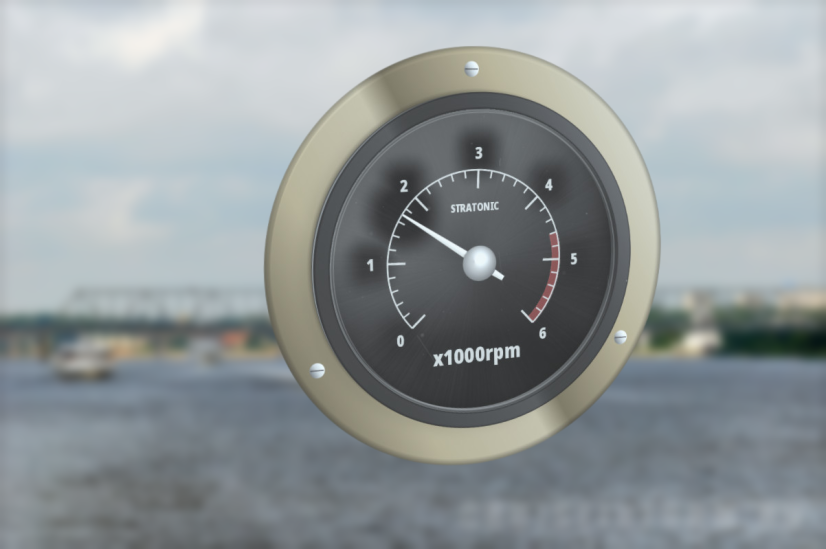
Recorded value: 1700 rpm
